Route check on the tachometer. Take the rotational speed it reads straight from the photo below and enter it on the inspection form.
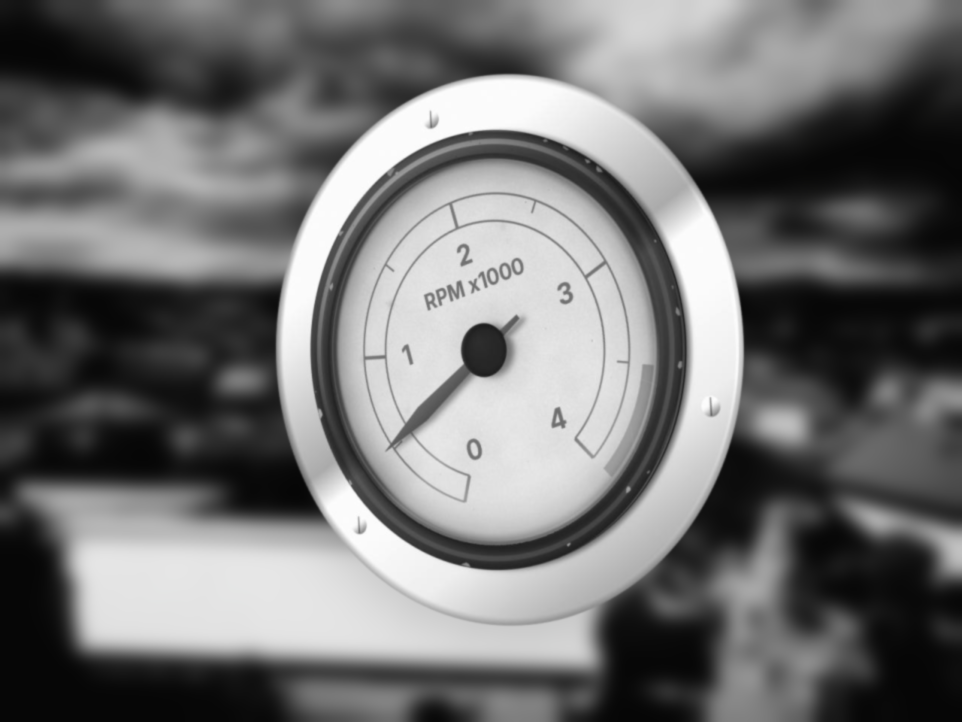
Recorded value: 500 rpm
